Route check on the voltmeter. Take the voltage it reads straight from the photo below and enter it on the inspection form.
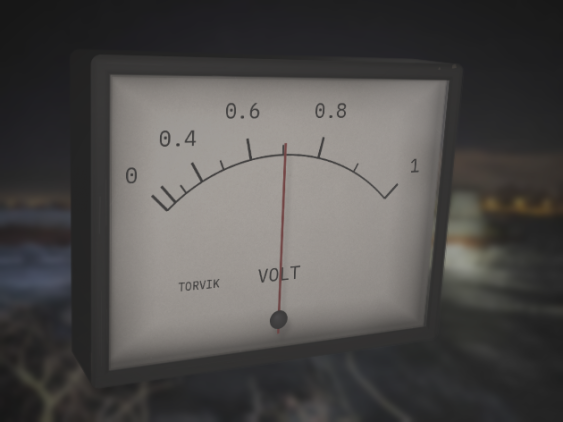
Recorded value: 0.7 V
